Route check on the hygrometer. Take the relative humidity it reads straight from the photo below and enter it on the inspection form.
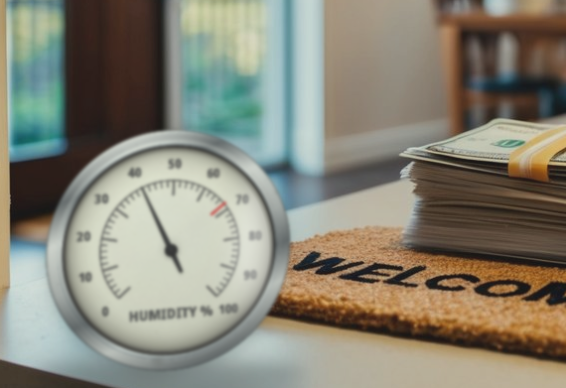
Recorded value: 40 %
